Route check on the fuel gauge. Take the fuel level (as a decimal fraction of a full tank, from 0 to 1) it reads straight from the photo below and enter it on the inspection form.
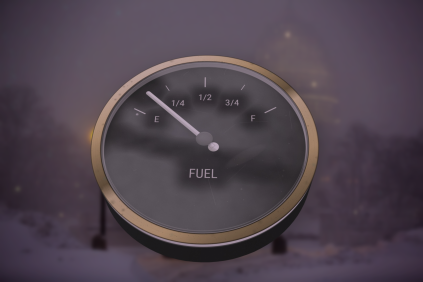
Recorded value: 0.125
